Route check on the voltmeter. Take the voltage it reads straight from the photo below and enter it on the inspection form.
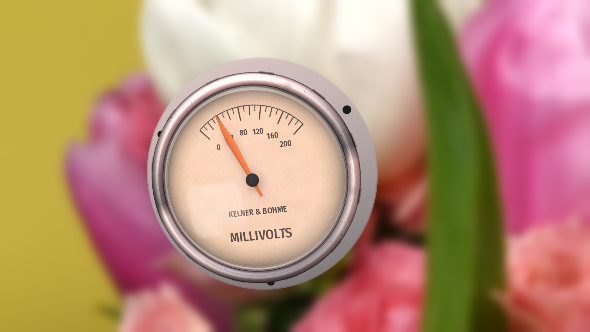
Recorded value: 40 mV
